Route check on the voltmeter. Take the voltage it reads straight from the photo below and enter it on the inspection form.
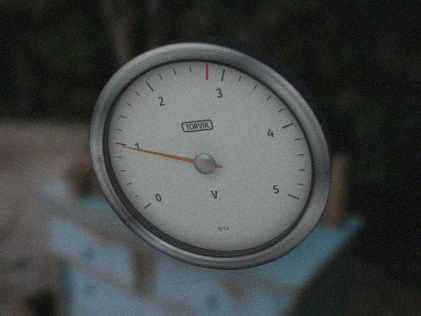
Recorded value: 1 V
